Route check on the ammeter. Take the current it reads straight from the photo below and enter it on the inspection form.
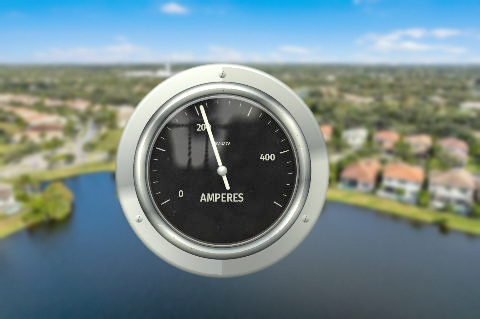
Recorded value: 210 A
